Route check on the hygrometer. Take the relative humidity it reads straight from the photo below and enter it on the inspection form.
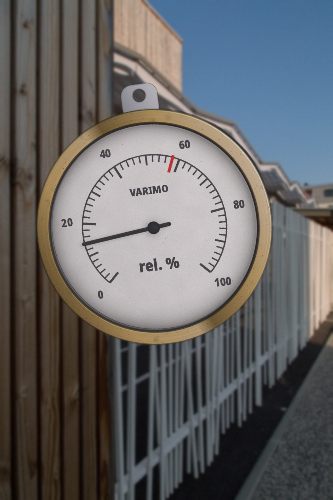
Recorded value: 14 %
